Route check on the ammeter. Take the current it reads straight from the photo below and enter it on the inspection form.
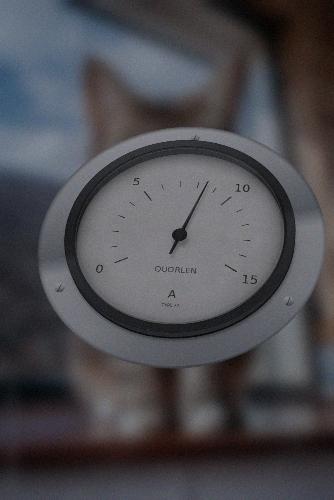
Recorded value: 8.5 A
